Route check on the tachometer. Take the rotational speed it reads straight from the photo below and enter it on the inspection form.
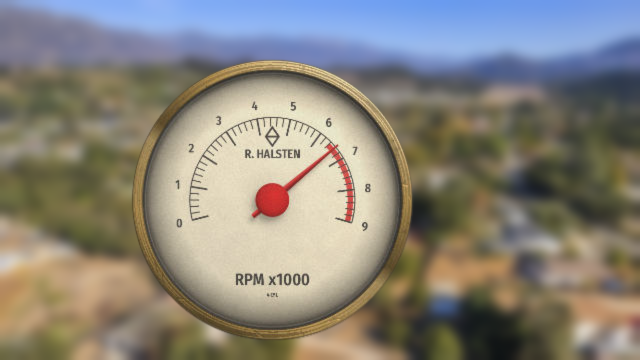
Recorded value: 6600 rpm
